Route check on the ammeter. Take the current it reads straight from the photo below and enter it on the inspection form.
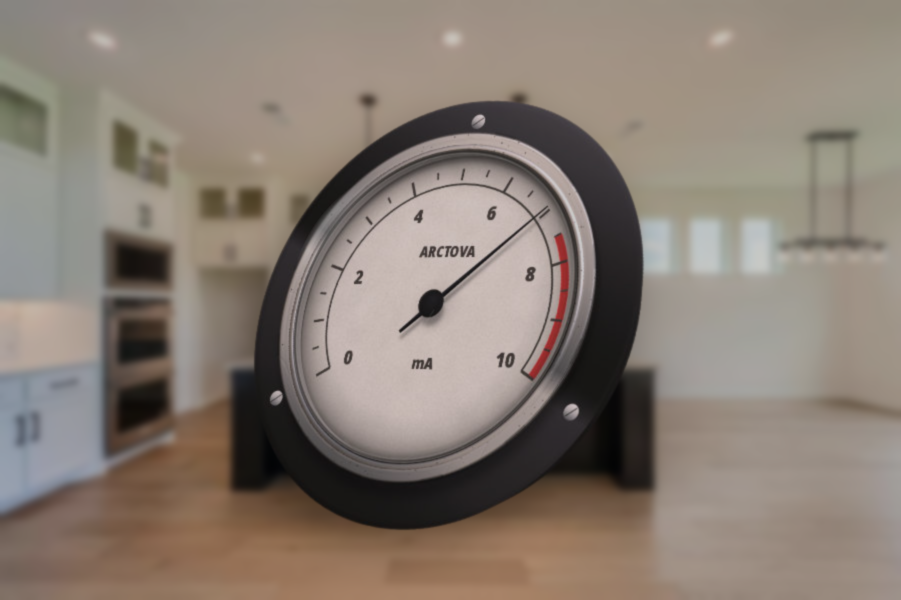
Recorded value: 7 mA
